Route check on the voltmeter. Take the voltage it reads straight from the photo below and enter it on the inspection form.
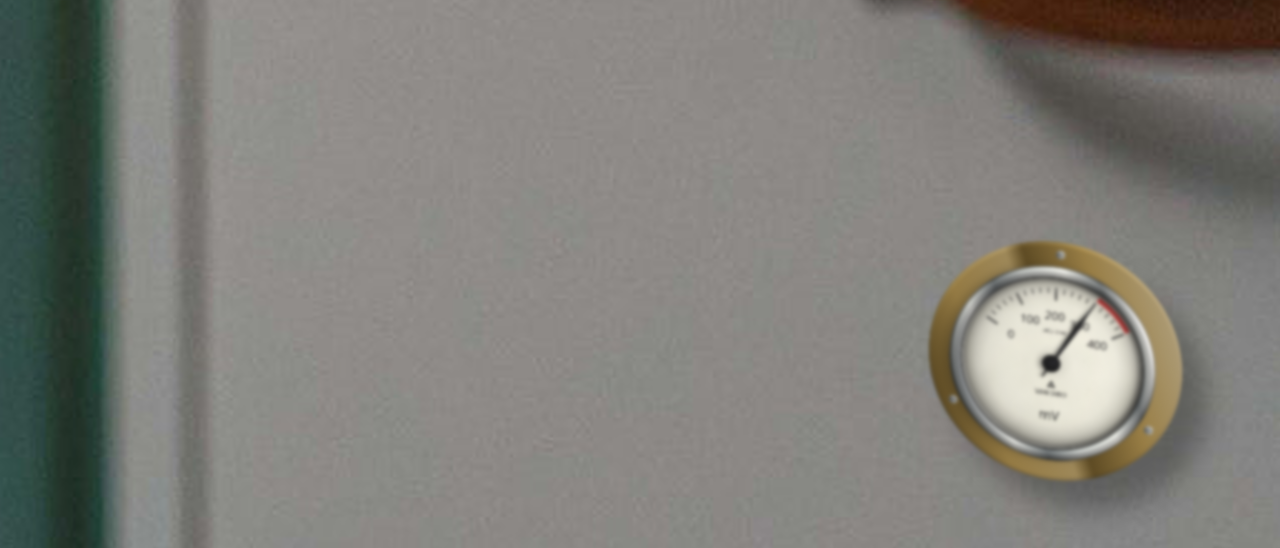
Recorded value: 300 mV
